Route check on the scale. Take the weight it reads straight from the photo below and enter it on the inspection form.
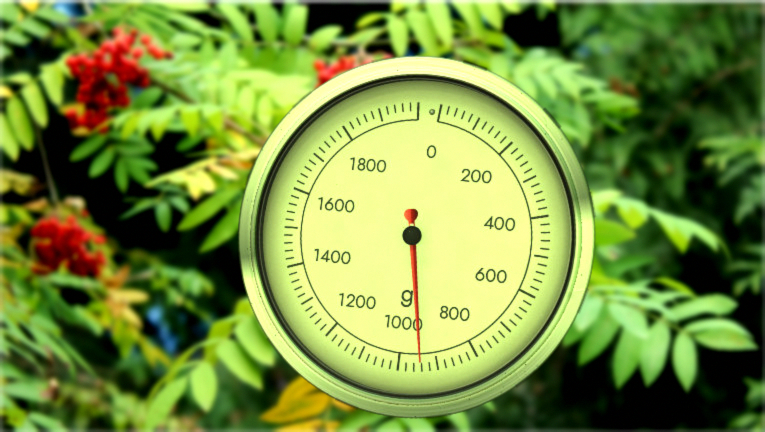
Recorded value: 940 g
